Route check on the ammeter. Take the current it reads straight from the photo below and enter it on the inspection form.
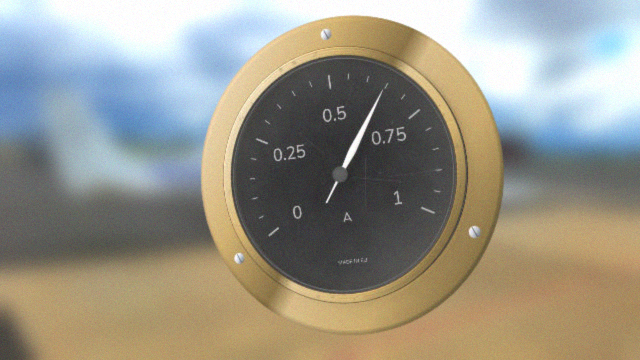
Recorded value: 0.65 A
